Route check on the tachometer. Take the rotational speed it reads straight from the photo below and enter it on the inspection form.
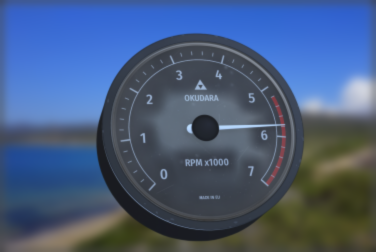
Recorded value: 5800 rpm
